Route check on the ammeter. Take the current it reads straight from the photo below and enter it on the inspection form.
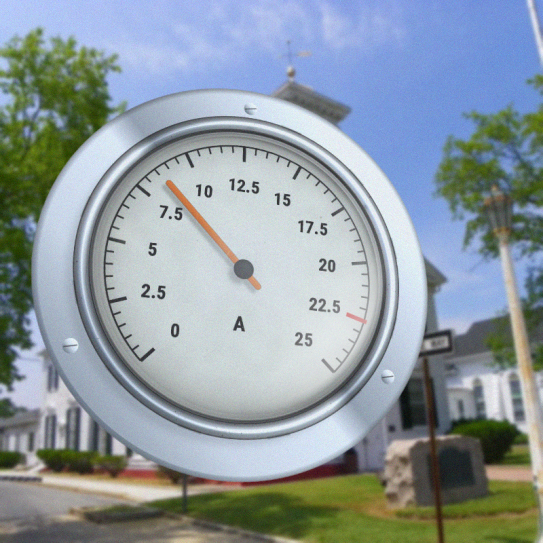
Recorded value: 8.5 A
